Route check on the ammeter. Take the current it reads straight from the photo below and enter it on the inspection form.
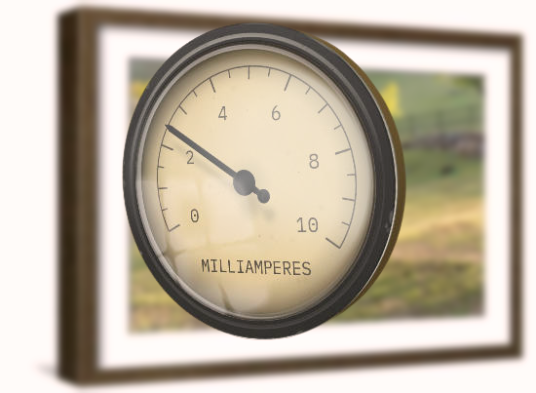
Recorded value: 2.5 mA
